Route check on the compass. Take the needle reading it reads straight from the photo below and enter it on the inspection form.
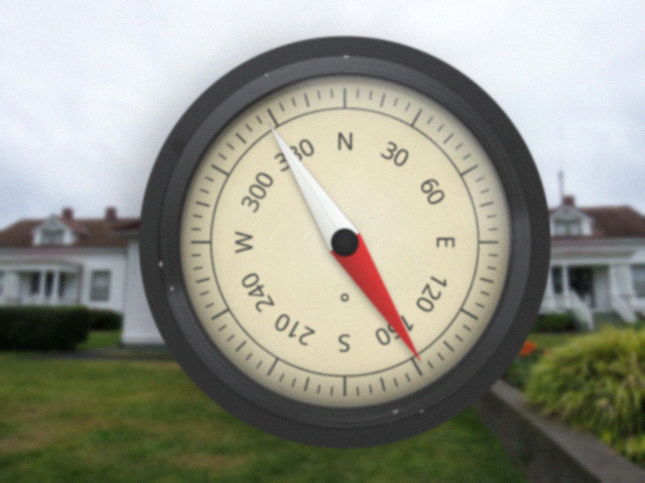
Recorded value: 147.5 °
